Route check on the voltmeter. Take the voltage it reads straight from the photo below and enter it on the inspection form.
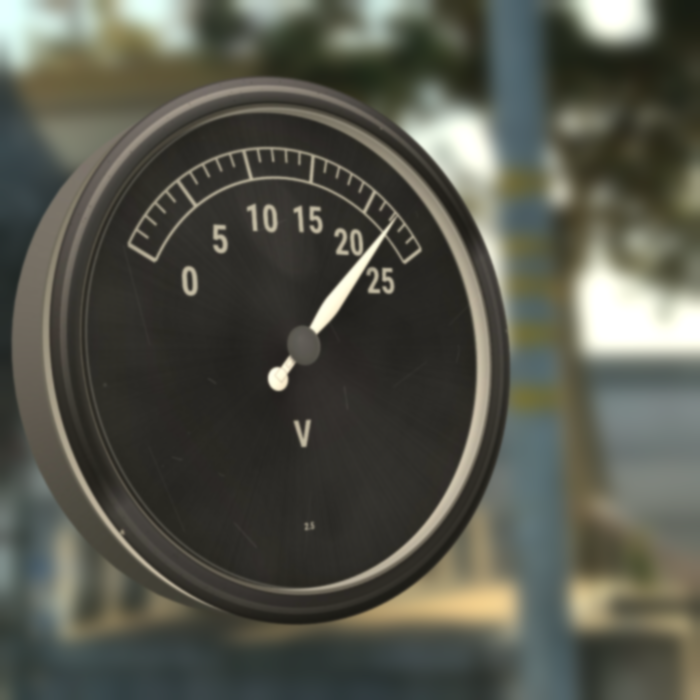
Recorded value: 22 V
